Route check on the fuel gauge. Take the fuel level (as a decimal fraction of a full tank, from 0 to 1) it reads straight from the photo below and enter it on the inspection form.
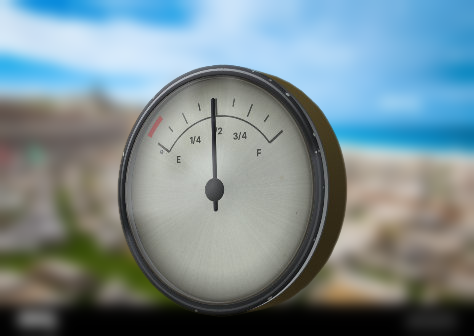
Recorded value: 0.5
